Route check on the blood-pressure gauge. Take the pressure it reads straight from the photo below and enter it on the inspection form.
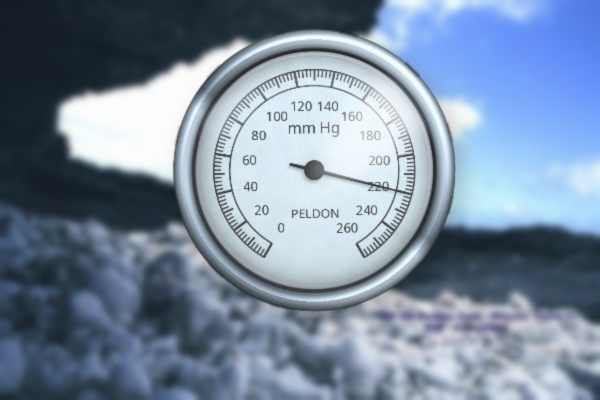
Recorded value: 220 mmHg
